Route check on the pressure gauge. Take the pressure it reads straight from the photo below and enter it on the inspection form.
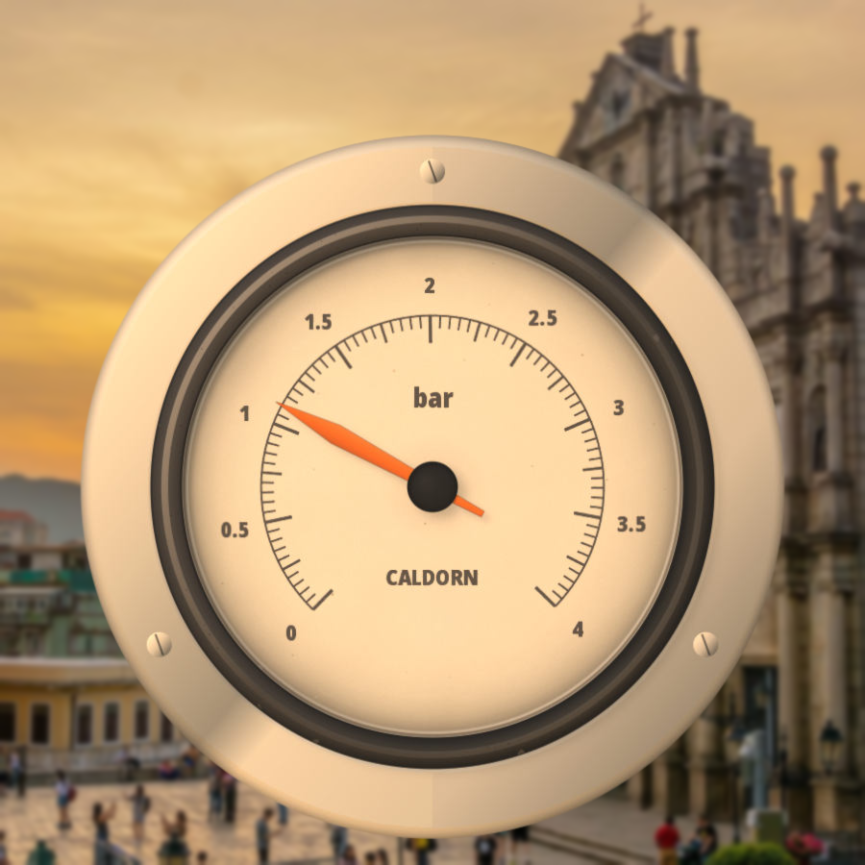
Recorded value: 1.1 bar
